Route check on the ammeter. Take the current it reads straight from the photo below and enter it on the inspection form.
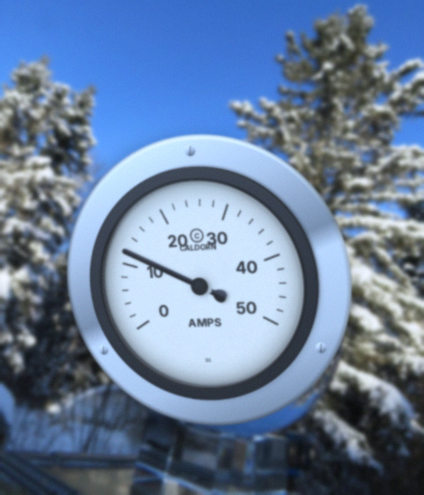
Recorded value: 12 A
